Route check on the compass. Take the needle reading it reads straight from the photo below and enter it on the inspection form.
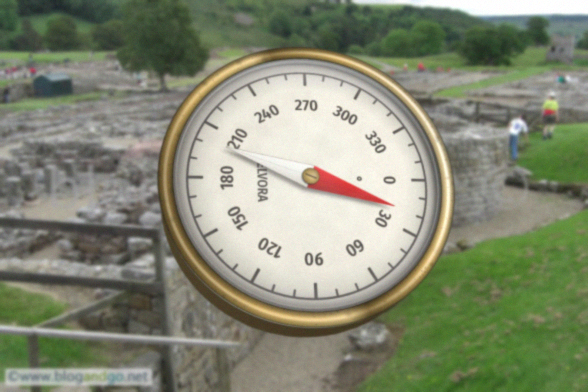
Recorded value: 20 °
